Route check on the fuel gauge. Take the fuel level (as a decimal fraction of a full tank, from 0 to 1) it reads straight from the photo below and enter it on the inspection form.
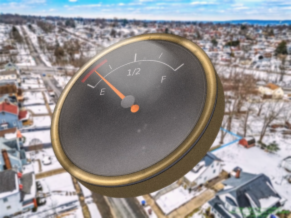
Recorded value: 0.125
